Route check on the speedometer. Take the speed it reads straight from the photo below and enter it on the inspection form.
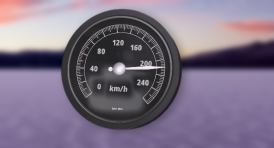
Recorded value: 210 km/h
